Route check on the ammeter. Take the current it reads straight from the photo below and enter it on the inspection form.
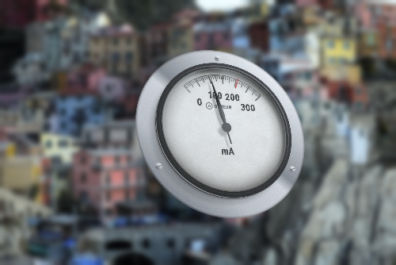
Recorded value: 100 mA
